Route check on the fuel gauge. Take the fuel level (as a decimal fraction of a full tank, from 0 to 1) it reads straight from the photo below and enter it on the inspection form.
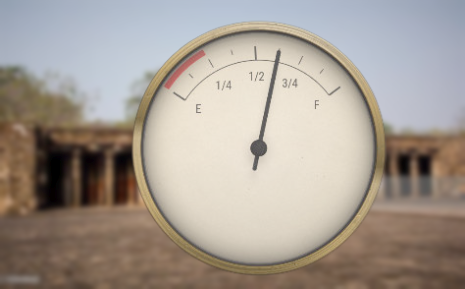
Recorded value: 0.625
